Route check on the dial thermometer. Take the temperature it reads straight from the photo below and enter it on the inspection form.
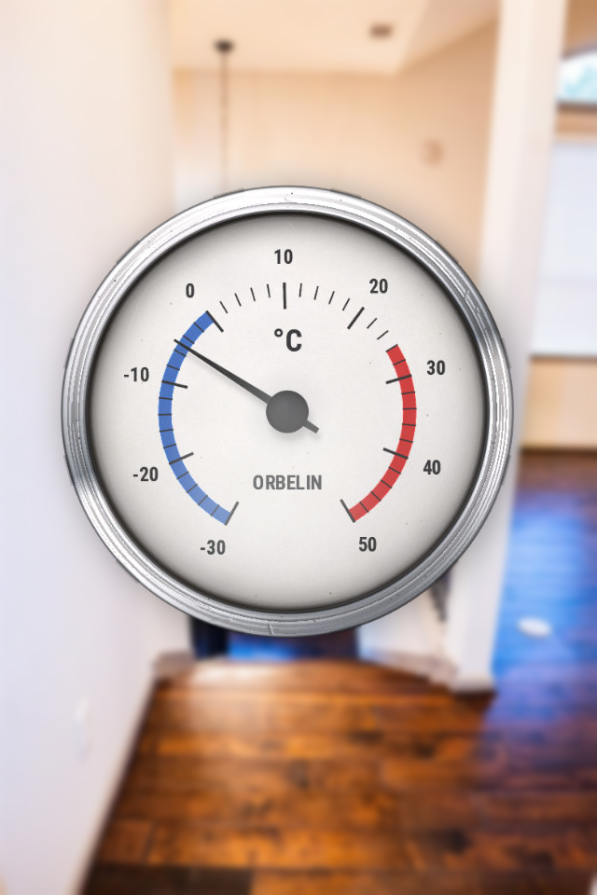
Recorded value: -5 °C
